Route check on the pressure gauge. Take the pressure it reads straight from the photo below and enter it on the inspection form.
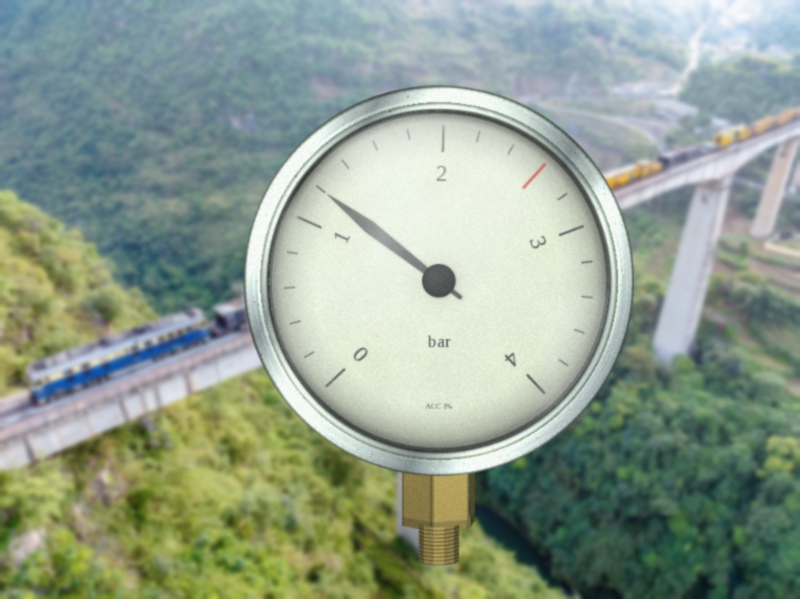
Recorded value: 1.2 bar
